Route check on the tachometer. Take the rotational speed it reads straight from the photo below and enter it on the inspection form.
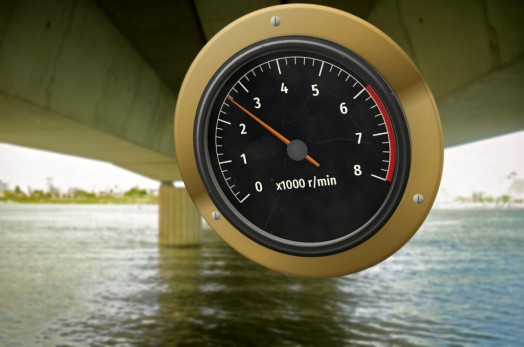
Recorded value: 2600 rpm
